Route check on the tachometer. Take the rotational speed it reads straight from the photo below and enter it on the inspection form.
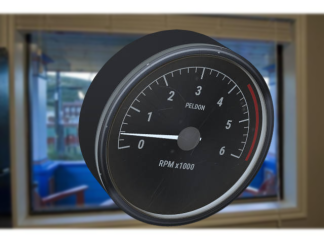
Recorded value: 400 rpm
